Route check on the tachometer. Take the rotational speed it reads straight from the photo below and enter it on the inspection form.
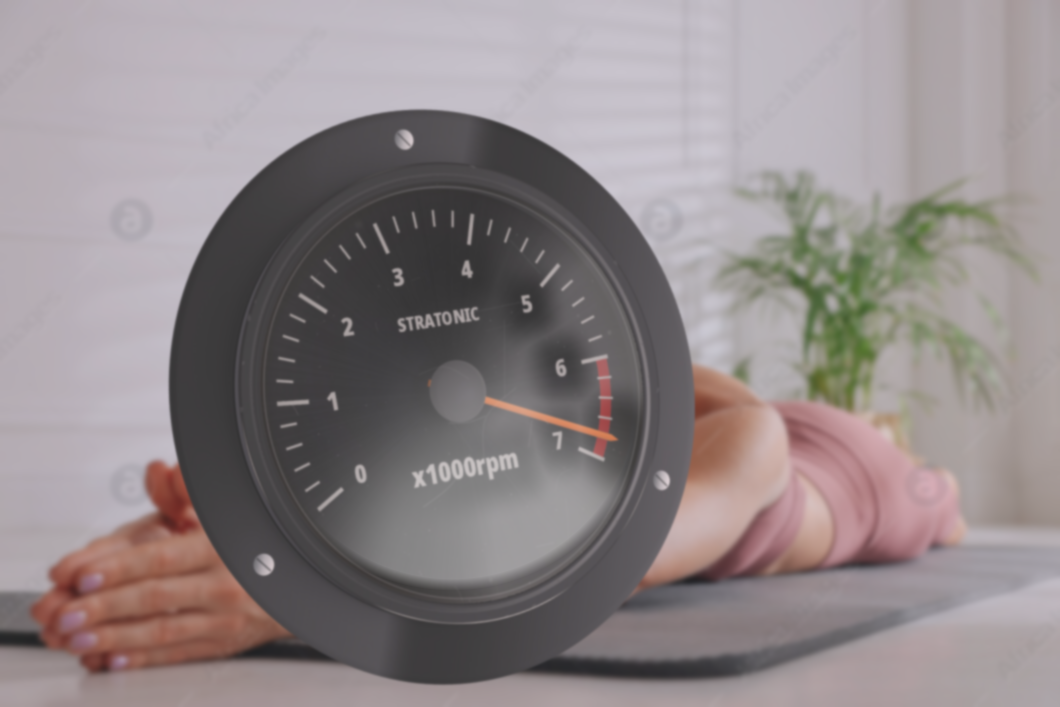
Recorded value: 6800 rpm
